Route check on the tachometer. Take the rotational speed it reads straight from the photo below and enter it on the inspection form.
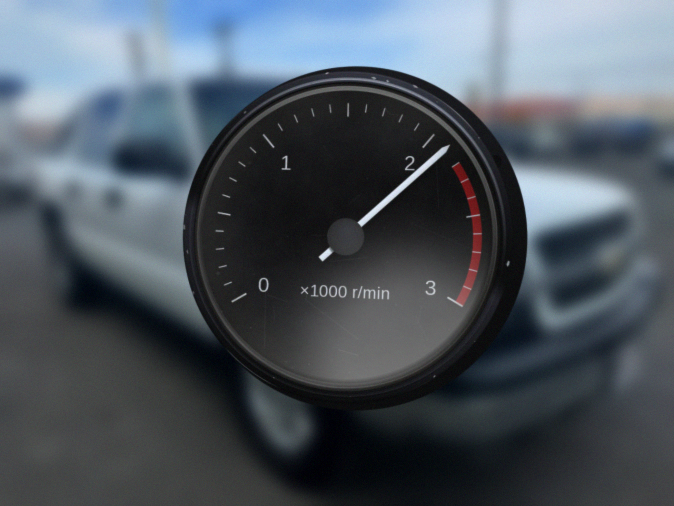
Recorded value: 2100 rpm
